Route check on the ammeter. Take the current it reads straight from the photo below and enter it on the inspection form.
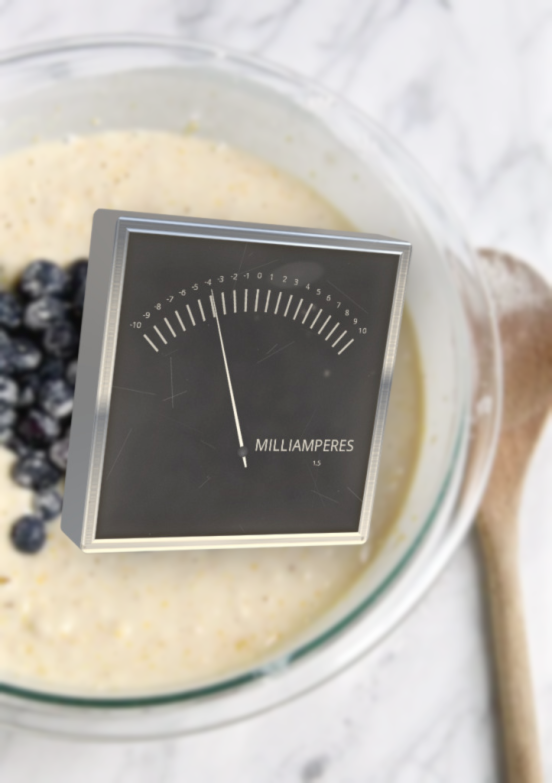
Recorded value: -4 mA
